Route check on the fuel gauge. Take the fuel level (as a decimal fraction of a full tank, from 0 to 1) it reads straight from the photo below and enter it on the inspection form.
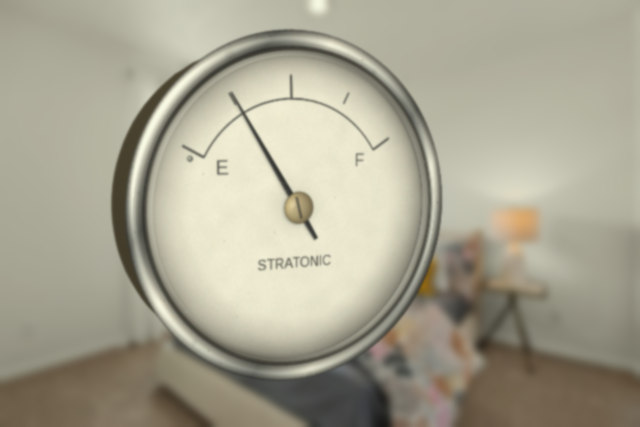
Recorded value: 0.25
